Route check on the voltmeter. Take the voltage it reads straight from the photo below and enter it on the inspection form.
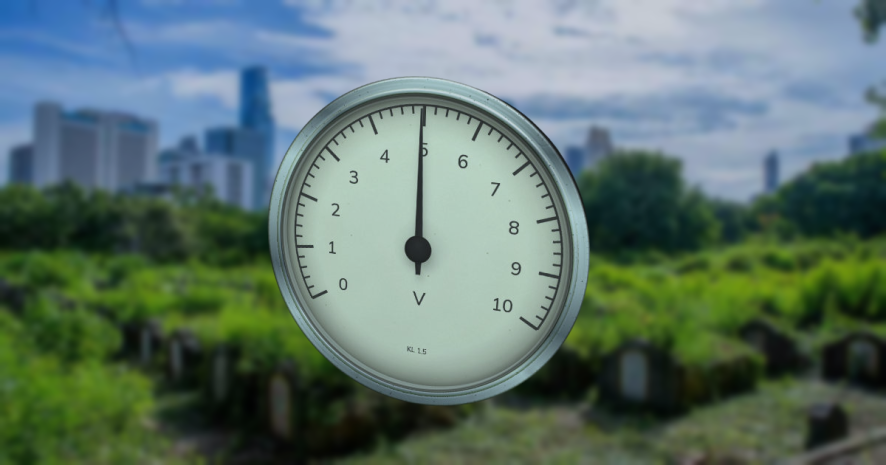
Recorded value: 5 V
